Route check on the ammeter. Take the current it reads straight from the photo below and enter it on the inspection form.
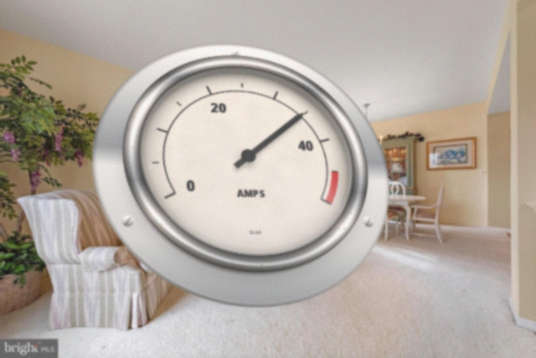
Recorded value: 35 A
